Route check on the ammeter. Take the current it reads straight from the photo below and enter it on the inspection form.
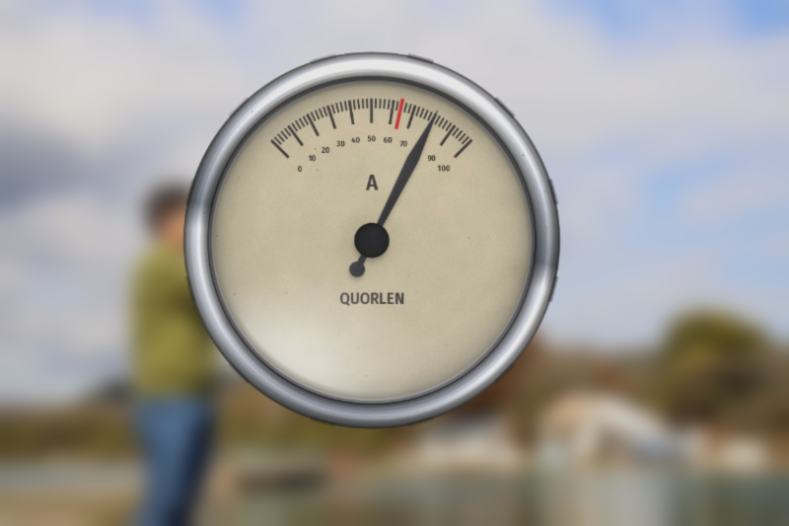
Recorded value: 80 A
